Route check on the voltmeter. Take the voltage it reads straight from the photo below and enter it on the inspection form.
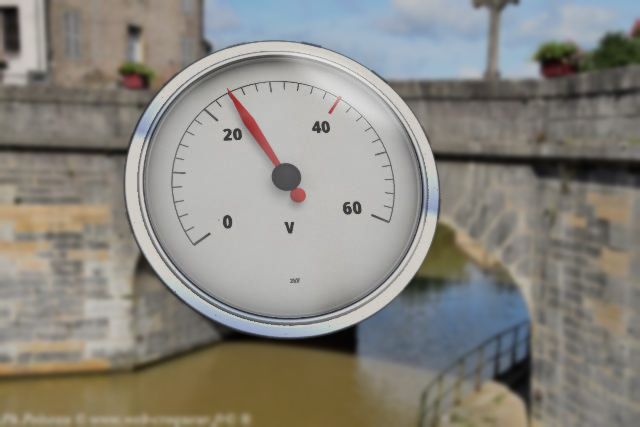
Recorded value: 24 V
